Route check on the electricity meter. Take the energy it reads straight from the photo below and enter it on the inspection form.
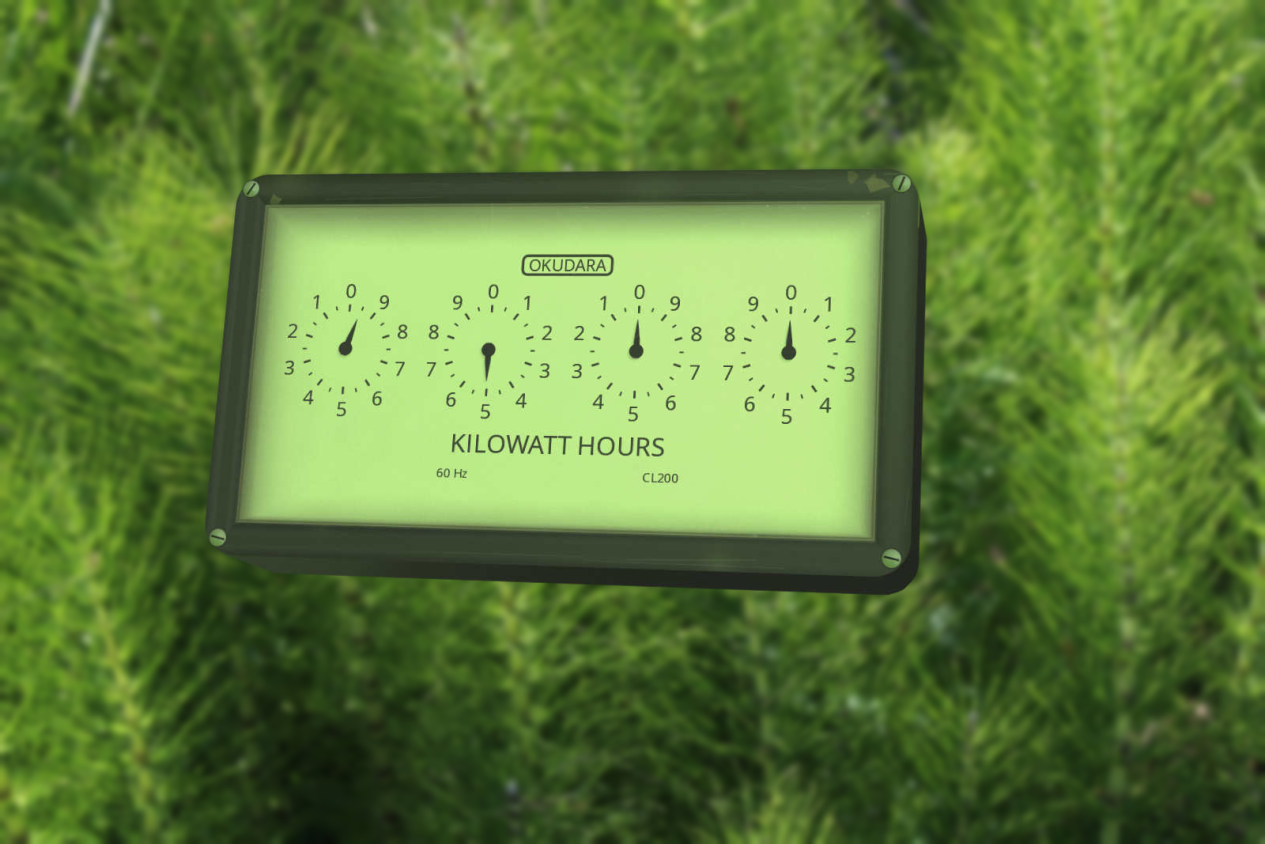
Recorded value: 9500 kWh
